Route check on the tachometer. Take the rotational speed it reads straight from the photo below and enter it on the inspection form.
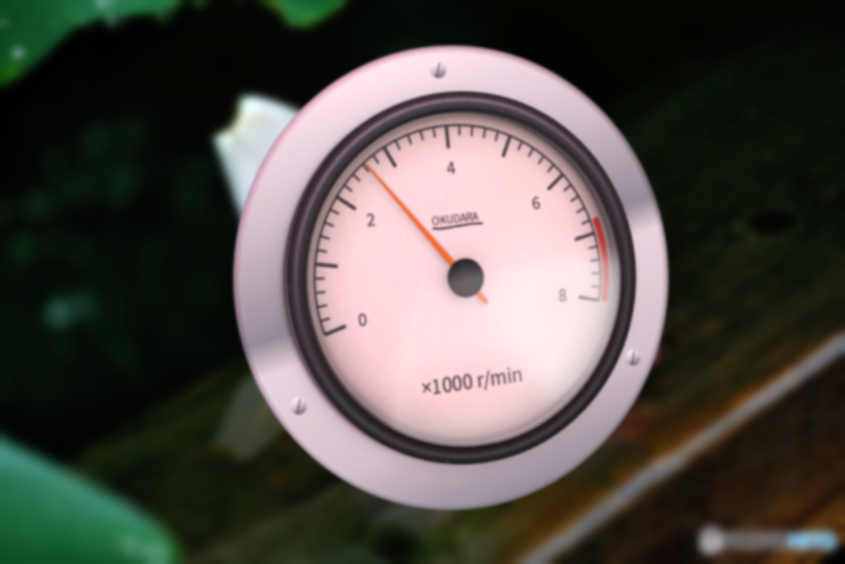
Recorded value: 2600 rpm
